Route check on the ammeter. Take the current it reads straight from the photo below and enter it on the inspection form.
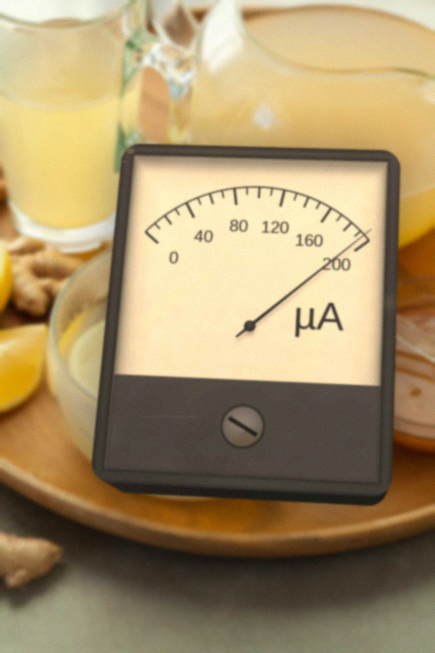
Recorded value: 195 µA
